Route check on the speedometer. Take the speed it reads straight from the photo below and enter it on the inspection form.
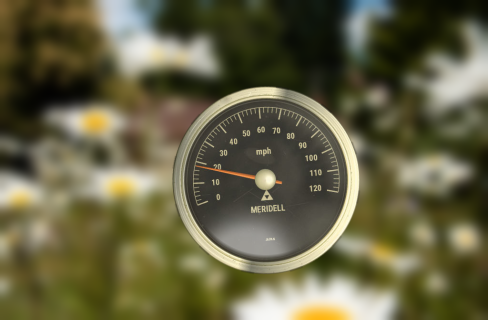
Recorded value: 18 mph
